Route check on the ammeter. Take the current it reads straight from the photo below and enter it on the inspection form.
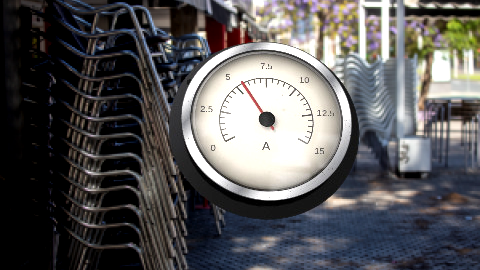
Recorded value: 5.5 A
